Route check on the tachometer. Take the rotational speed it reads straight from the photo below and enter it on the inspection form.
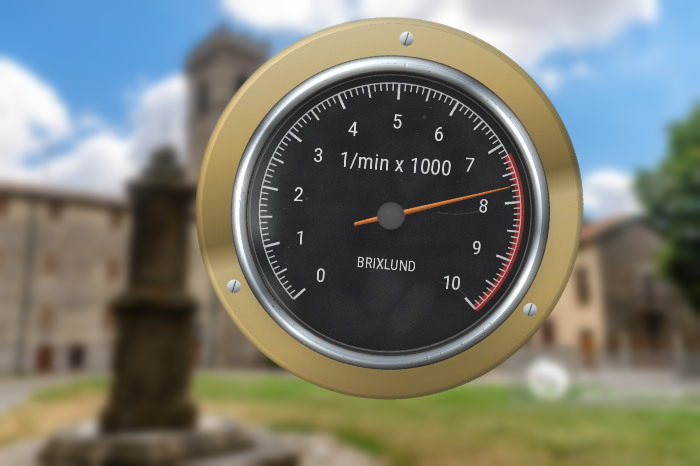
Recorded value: 7700 rpm
